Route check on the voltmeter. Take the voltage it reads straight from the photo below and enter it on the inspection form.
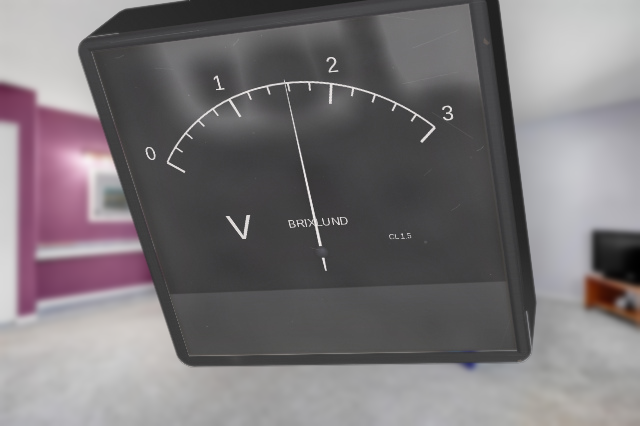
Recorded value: 1.6 V
